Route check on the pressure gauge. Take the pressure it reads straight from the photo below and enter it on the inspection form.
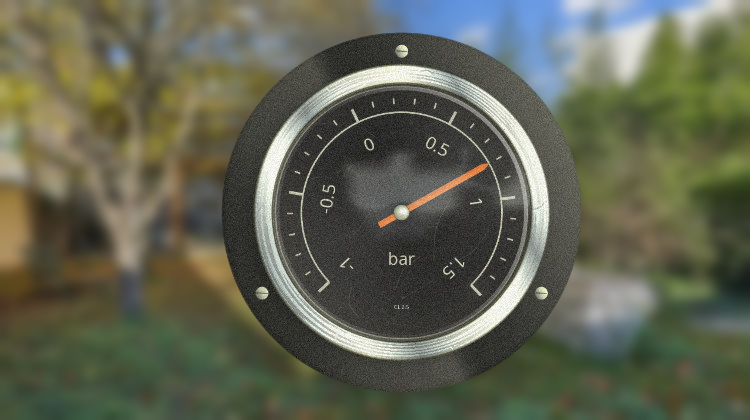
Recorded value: 0.8 bar
